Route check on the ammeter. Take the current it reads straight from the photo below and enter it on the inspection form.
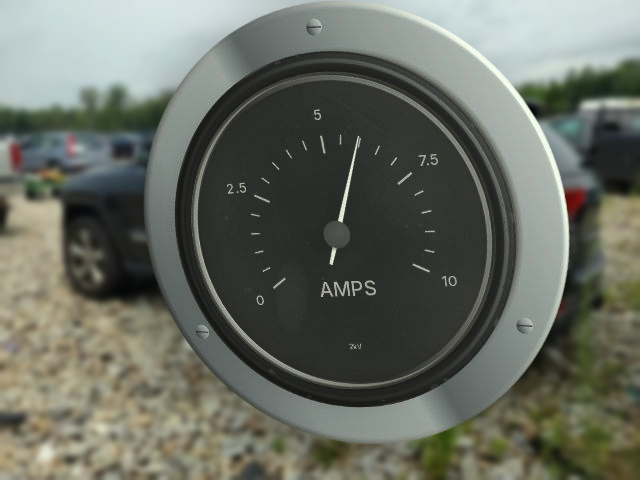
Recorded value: 6 A
